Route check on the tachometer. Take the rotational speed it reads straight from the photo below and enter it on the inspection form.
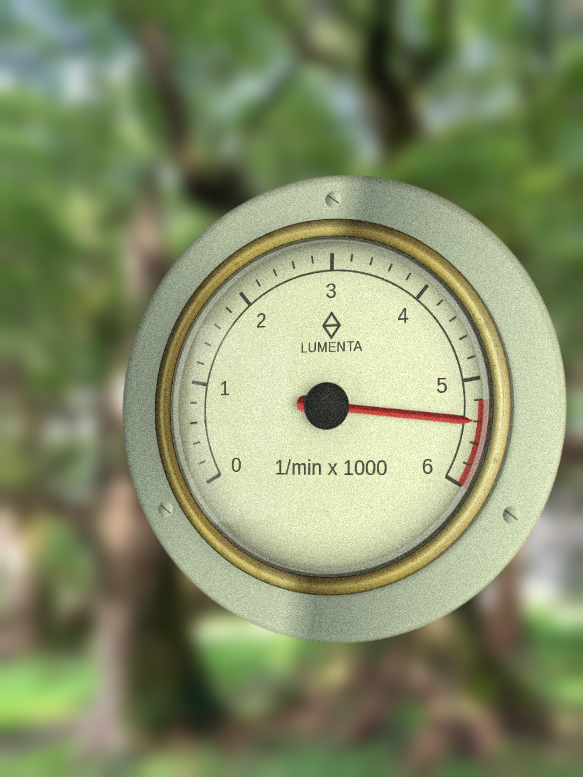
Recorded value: 5400 rpm
